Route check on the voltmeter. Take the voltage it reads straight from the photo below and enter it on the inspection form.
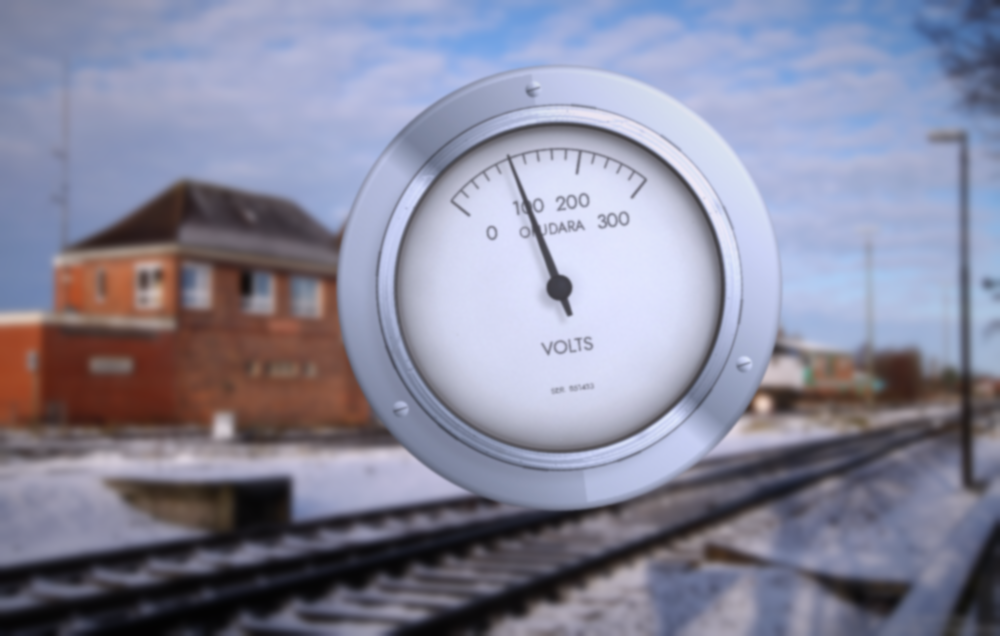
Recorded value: 100 V
